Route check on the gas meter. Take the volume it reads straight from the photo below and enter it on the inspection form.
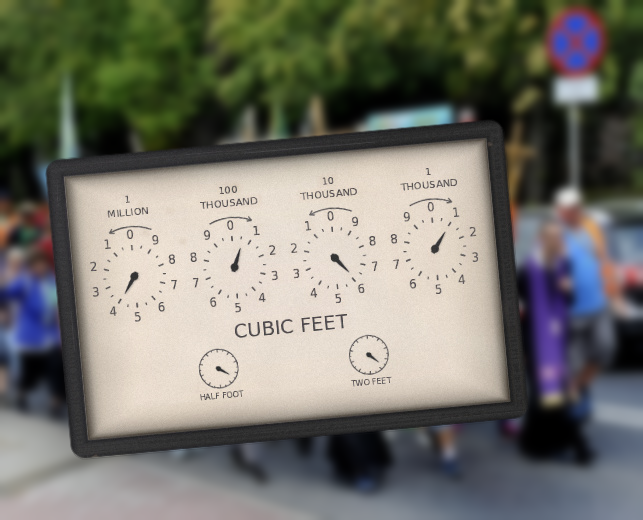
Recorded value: 406100 ft³
